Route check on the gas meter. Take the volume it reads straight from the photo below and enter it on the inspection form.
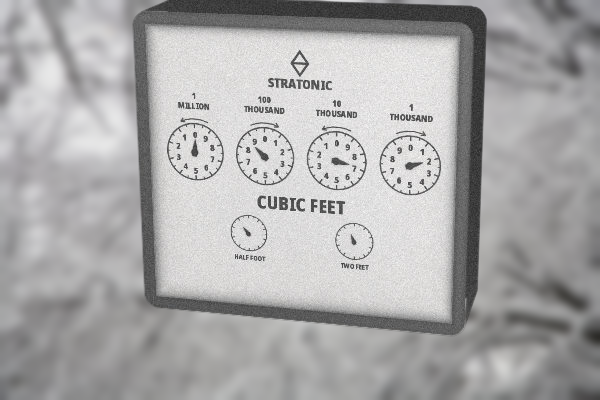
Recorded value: 987200 ft³
